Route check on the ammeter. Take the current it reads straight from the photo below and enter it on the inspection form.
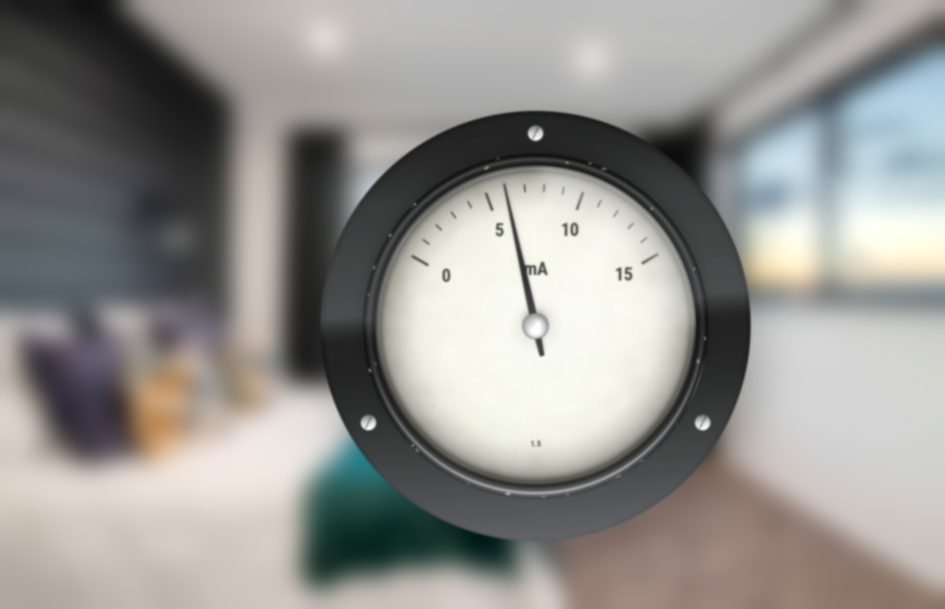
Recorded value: 6 mA
